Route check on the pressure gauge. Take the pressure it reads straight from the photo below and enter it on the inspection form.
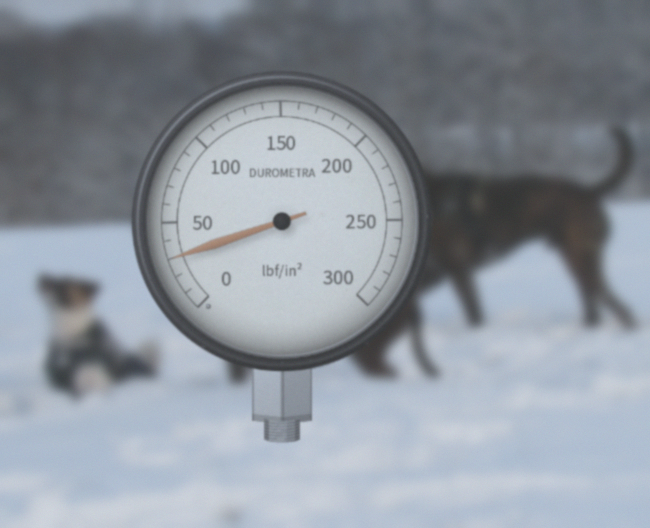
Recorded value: 30 psi
